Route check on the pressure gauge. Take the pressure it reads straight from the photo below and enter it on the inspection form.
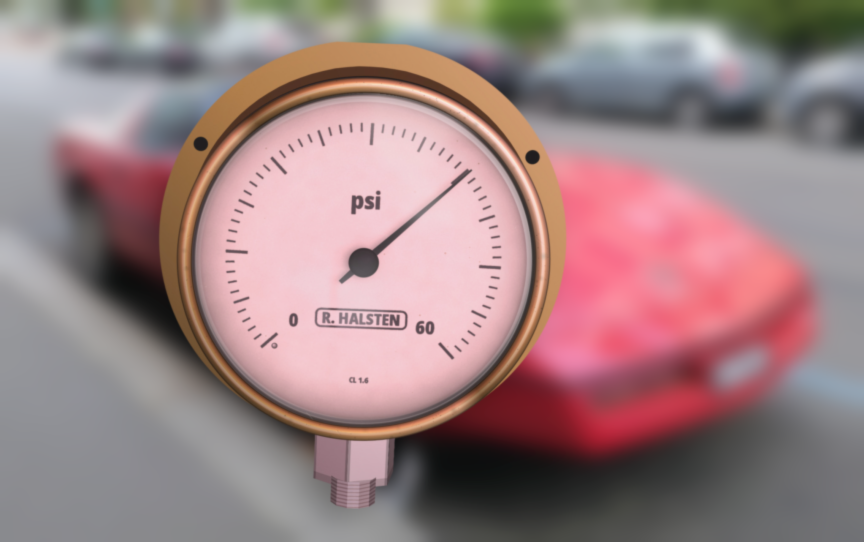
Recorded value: 40 psi
